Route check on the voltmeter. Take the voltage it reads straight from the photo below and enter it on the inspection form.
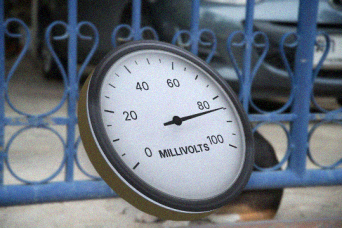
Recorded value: 85 mV
